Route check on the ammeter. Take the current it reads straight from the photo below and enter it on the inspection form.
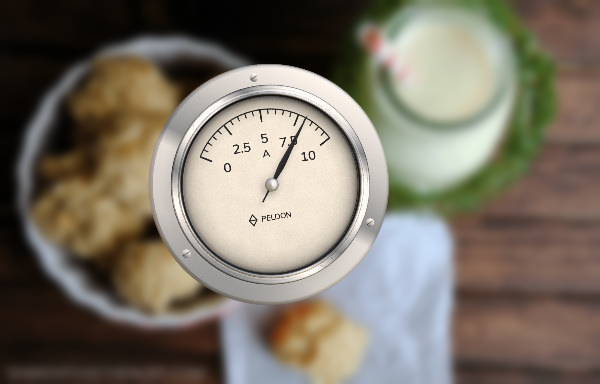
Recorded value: 8 A
